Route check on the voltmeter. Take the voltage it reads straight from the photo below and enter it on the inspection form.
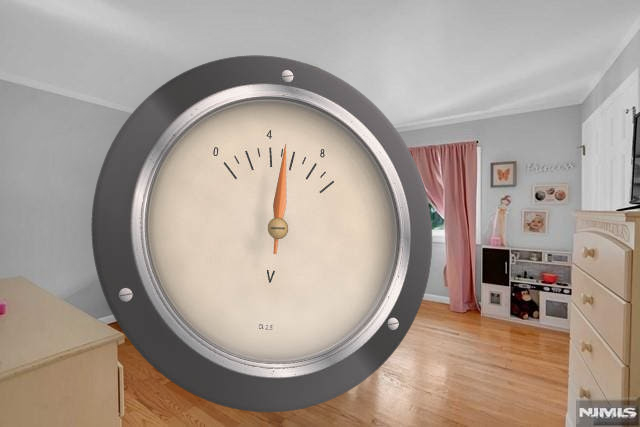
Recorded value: 5 V
